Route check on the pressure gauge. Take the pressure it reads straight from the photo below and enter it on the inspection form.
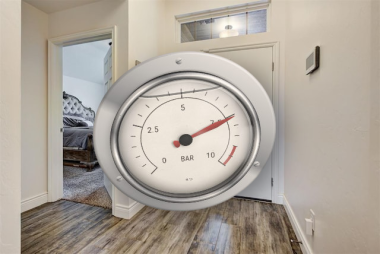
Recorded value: 7.5 bar
